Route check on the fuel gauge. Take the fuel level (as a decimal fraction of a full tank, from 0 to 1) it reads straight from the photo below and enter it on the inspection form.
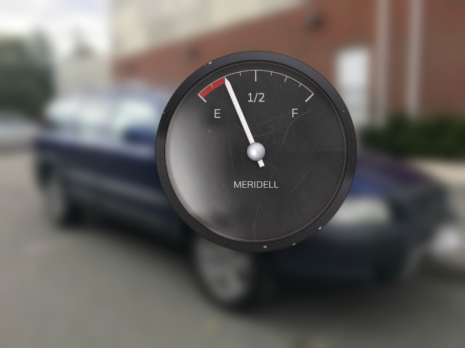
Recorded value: 0.25
